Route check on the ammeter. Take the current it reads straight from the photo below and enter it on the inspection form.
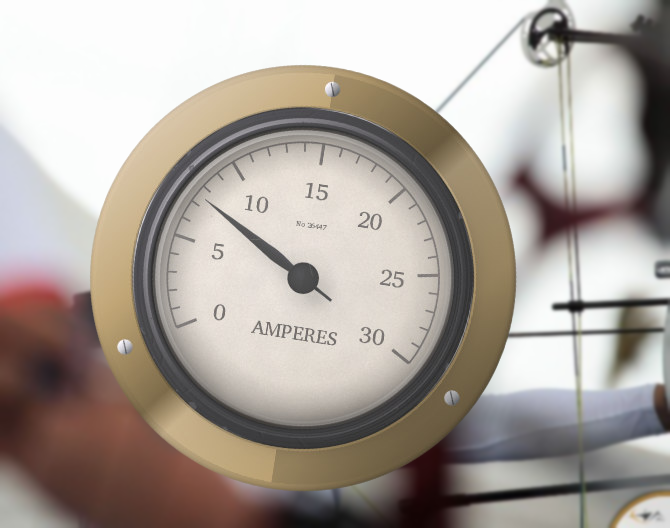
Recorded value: 7.5 A
